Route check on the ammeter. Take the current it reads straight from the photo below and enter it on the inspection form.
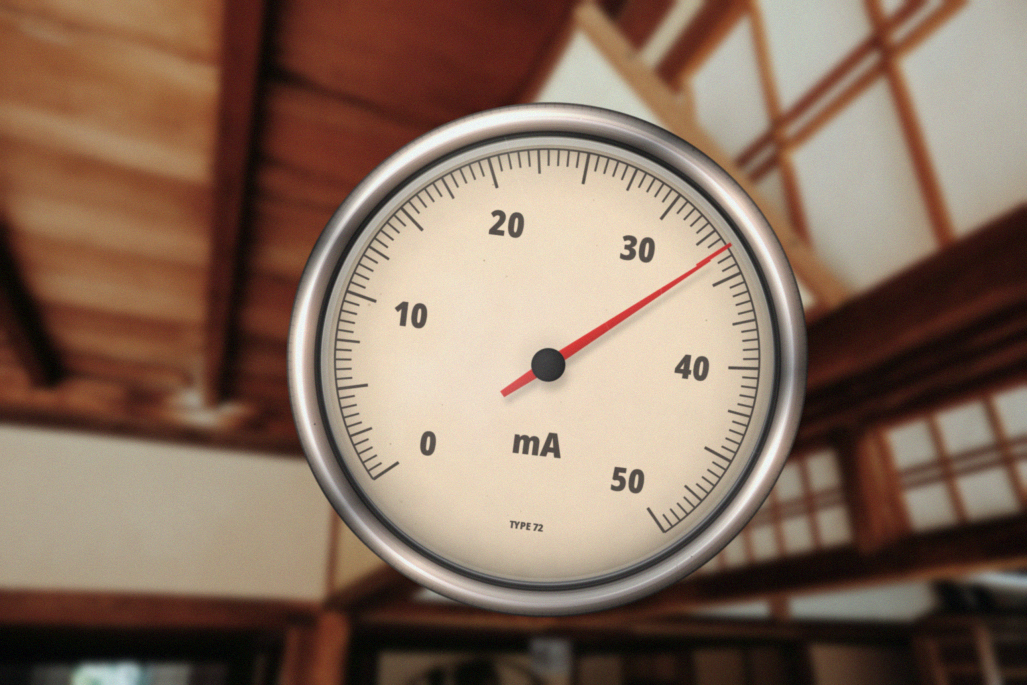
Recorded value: 33.5 mA
